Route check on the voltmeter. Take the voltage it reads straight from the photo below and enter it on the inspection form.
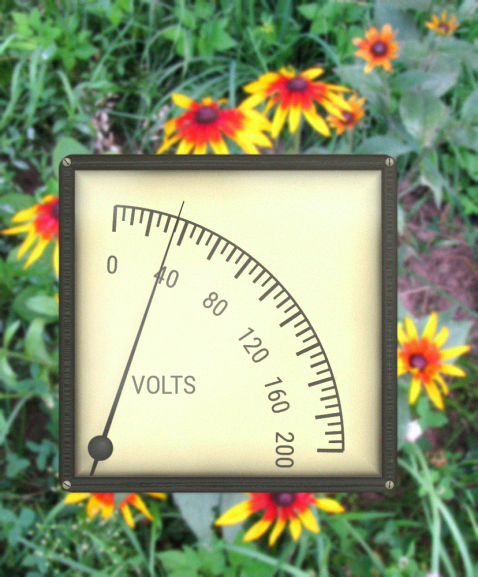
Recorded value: 35 V
